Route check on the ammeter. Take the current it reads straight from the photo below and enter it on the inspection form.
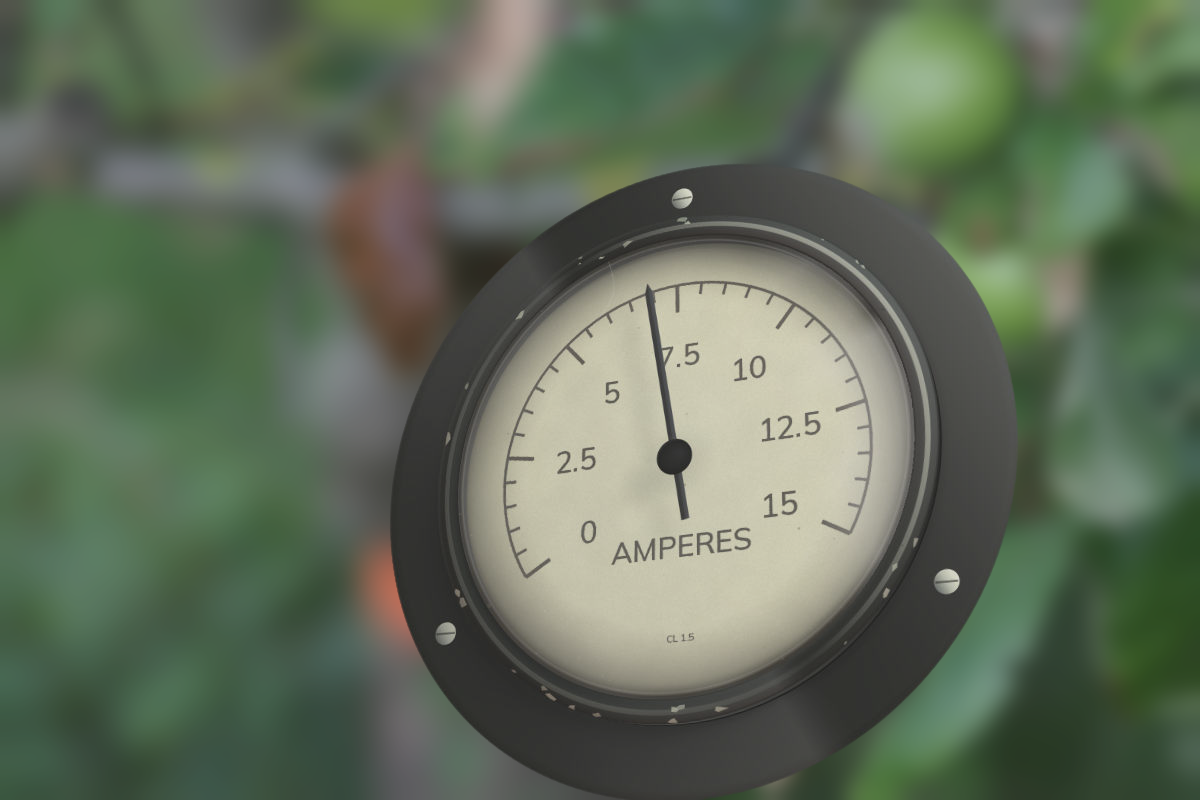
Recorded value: 7 A
